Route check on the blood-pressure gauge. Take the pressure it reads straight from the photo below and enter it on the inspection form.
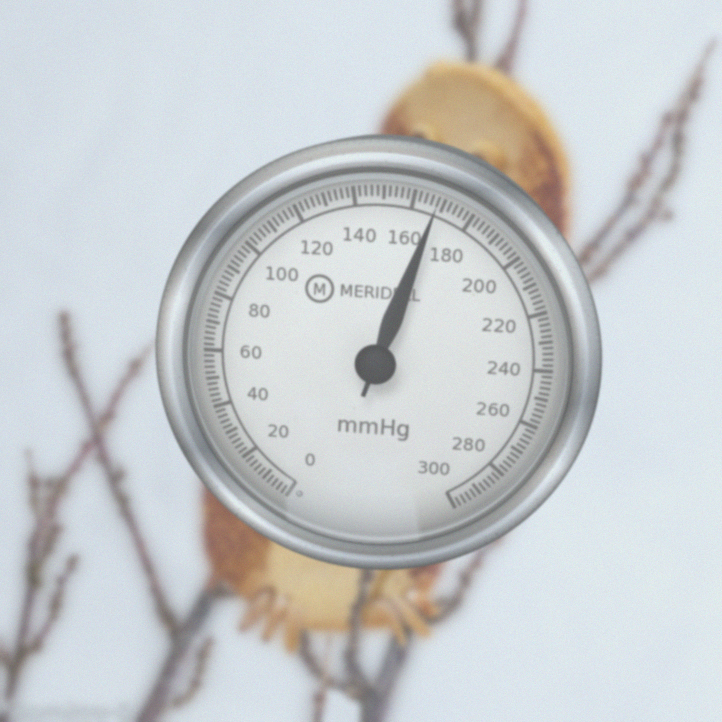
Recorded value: 168 mmHg
